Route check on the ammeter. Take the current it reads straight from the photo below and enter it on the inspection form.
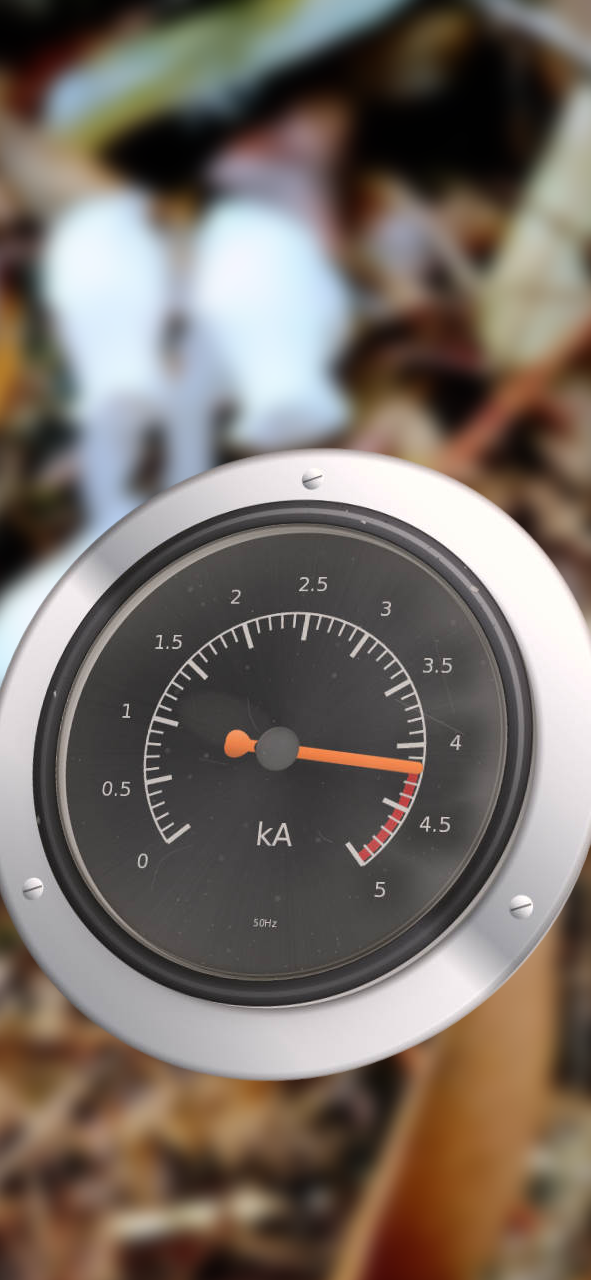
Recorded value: 4.2 kA
